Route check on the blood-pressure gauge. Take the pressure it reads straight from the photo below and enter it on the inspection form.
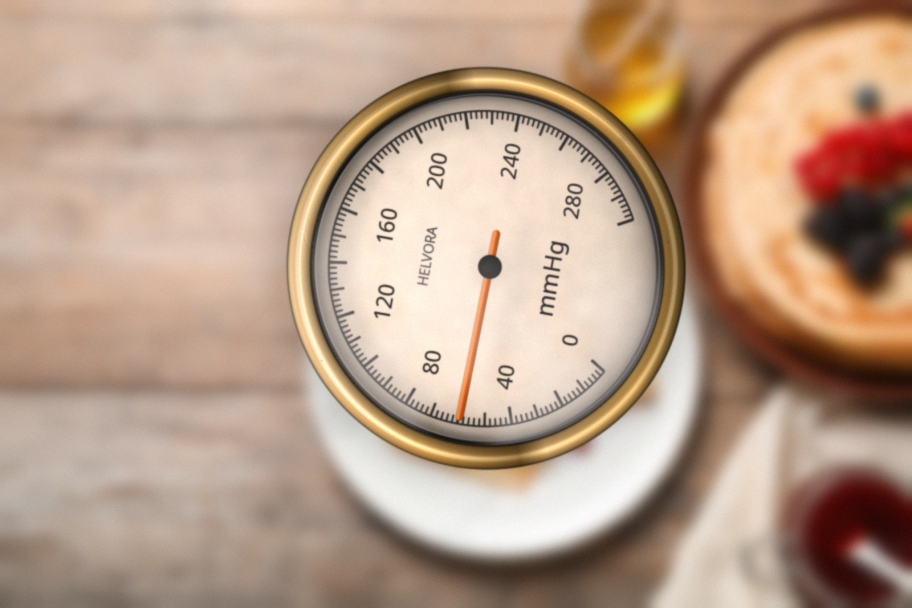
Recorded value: 60 mmHg
